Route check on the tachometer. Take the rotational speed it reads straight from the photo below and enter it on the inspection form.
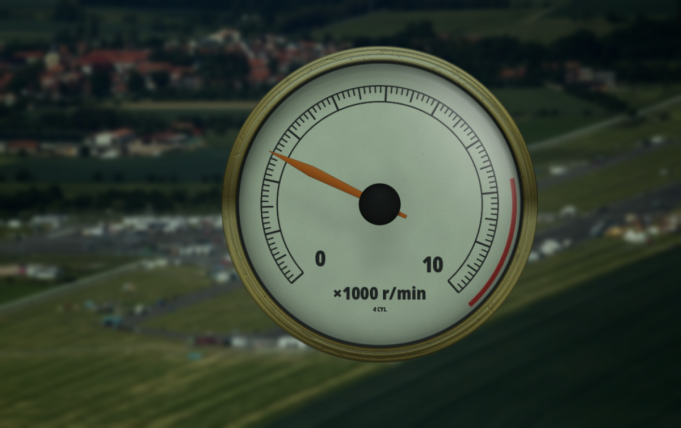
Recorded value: 2500 rpm
